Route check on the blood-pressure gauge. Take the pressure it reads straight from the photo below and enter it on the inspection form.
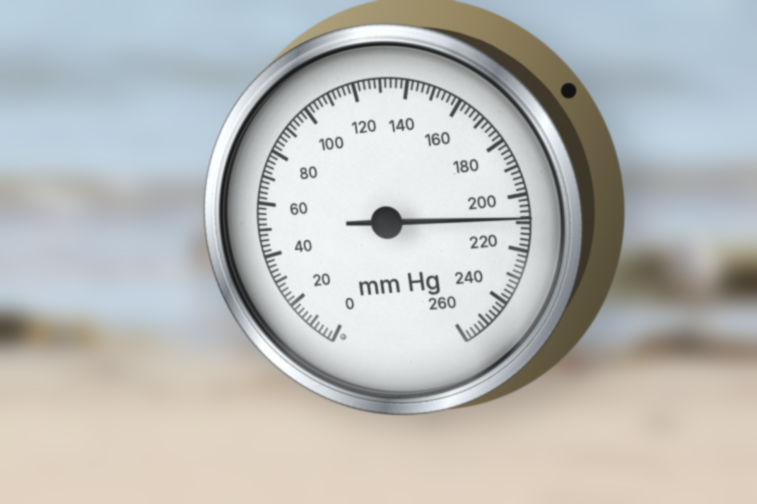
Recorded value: 208 mmHg
